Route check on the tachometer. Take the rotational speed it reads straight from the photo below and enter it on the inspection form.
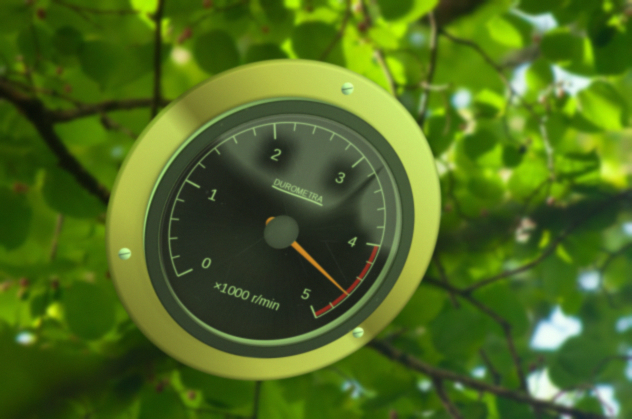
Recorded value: 4600 rpm
